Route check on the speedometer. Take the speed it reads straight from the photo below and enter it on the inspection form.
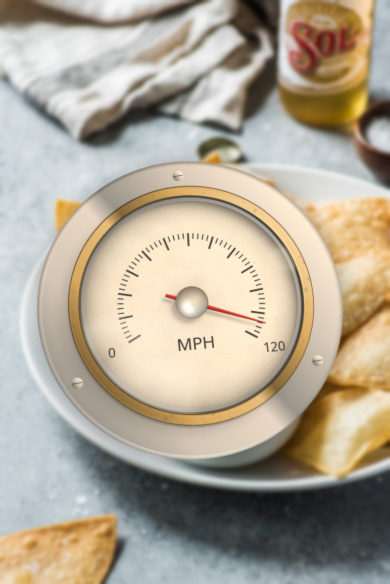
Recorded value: 114 mph
